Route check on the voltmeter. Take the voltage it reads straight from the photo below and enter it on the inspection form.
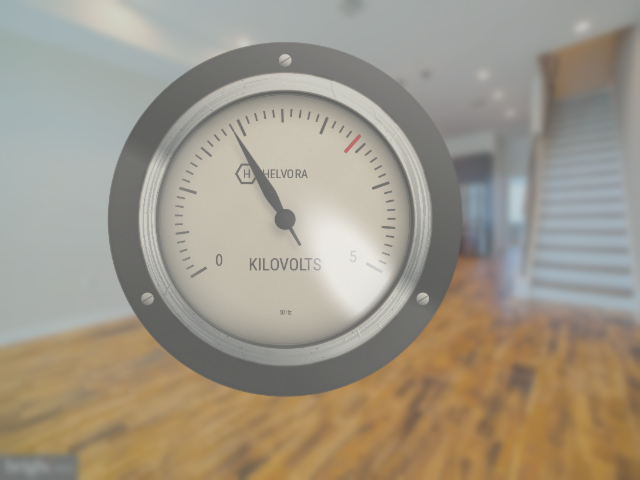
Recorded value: 1.9 kV
